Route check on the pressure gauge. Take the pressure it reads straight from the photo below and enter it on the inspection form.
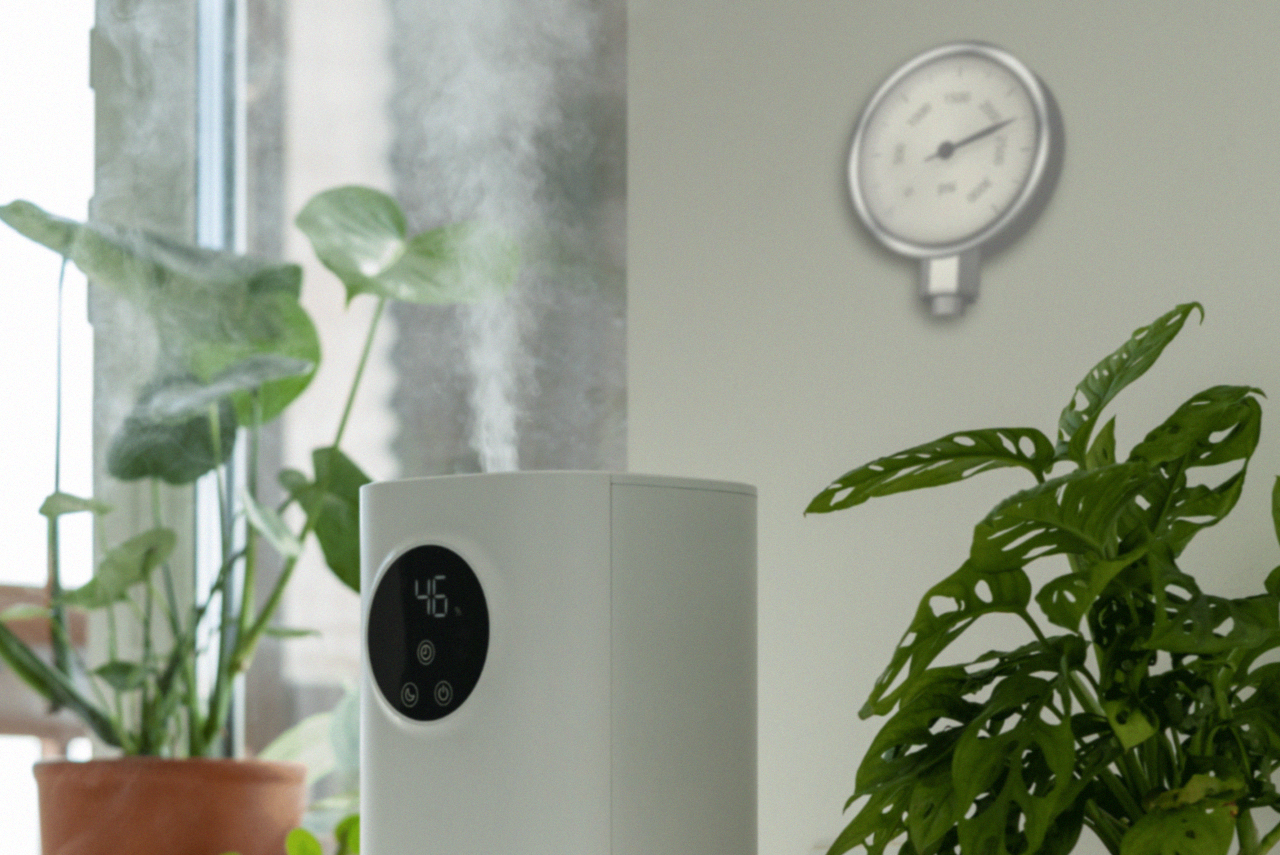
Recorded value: 2250 psi
